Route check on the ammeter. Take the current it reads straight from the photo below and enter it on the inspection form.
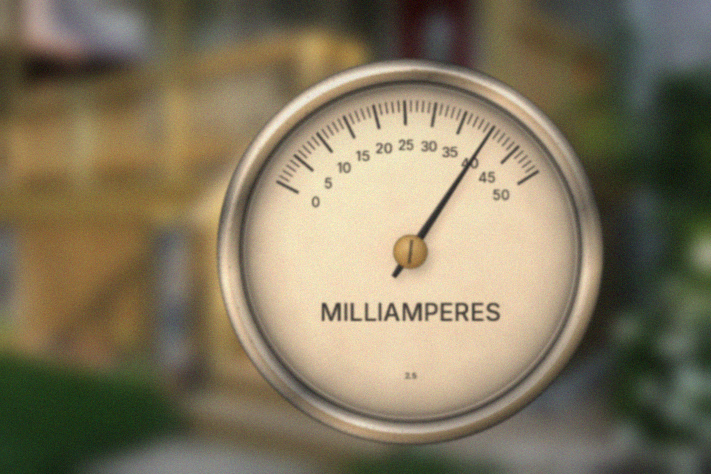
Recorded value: 40 mA
